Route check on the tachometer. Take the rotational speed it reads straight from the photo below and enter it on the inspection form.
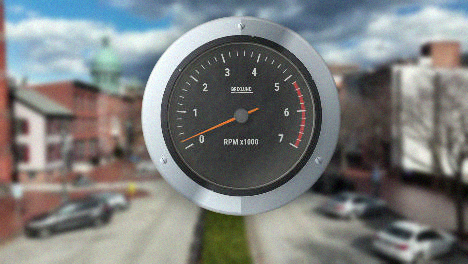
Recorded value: 200 rpm
